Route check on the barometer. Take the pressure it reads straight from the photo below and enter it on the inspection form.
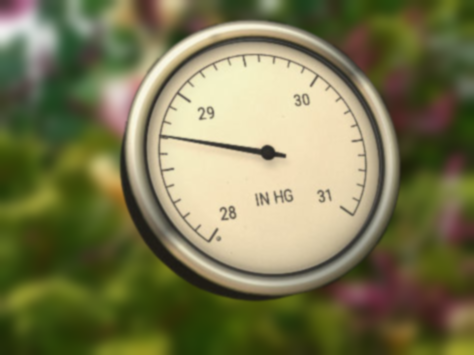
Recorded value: 28.7 inHg
